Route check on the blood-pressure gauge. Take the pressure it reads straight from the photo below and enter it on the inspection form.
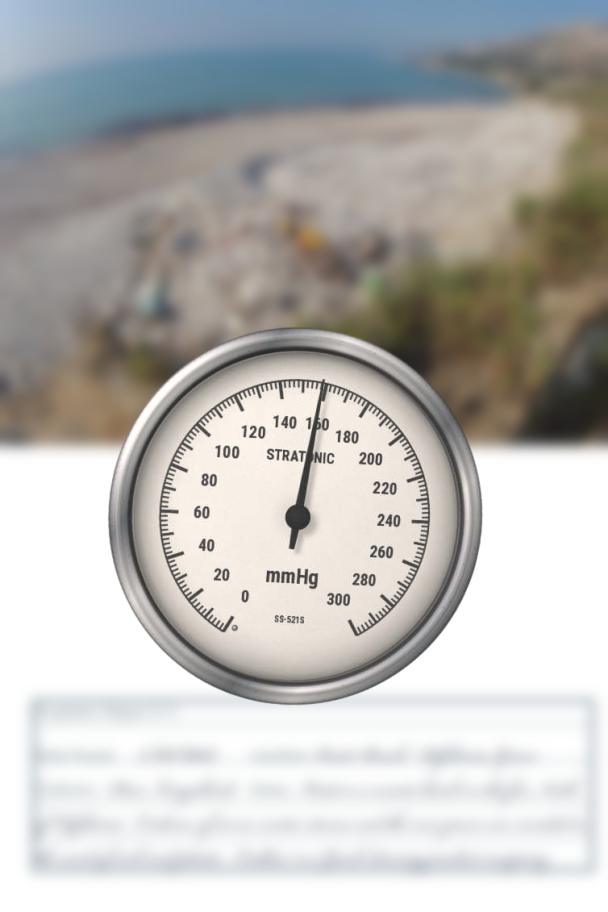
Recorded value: 158 mmHg
